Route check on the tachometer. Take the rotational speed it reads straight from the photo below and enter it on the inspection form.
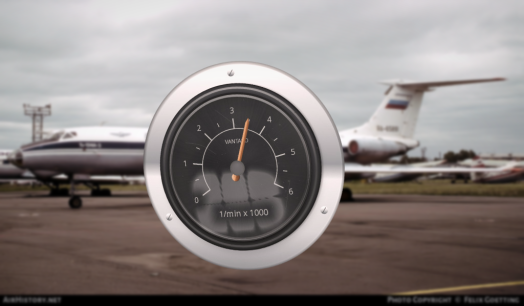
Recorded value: 3500 rpm
